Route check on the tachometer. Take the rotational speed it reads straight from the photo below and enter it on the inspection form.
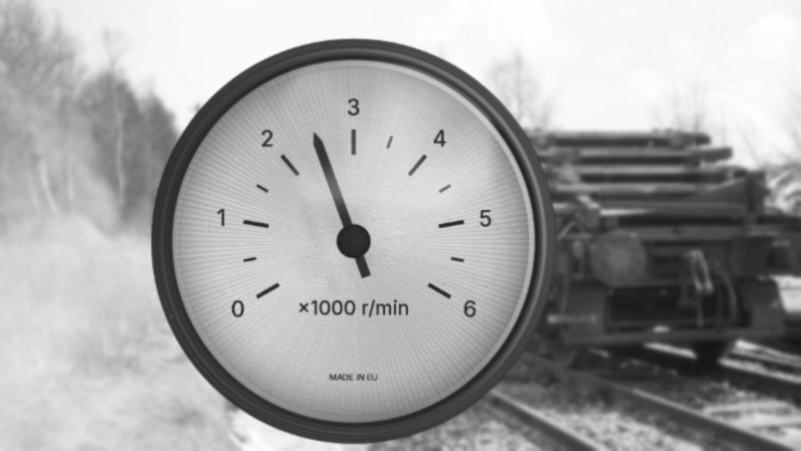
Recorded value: 2500 rpm
